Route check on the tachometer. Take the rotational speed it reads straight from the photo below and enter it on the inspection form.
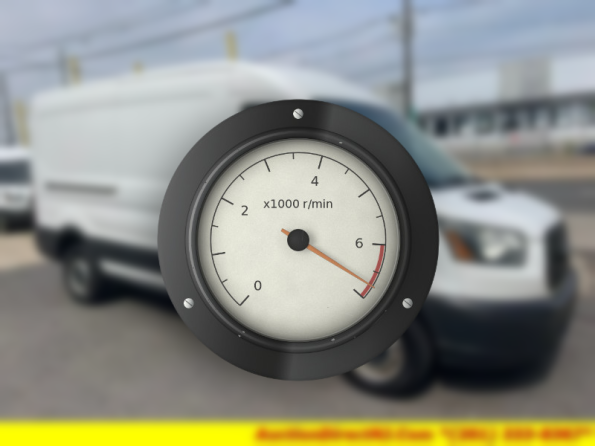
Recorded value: 6750 rpm
